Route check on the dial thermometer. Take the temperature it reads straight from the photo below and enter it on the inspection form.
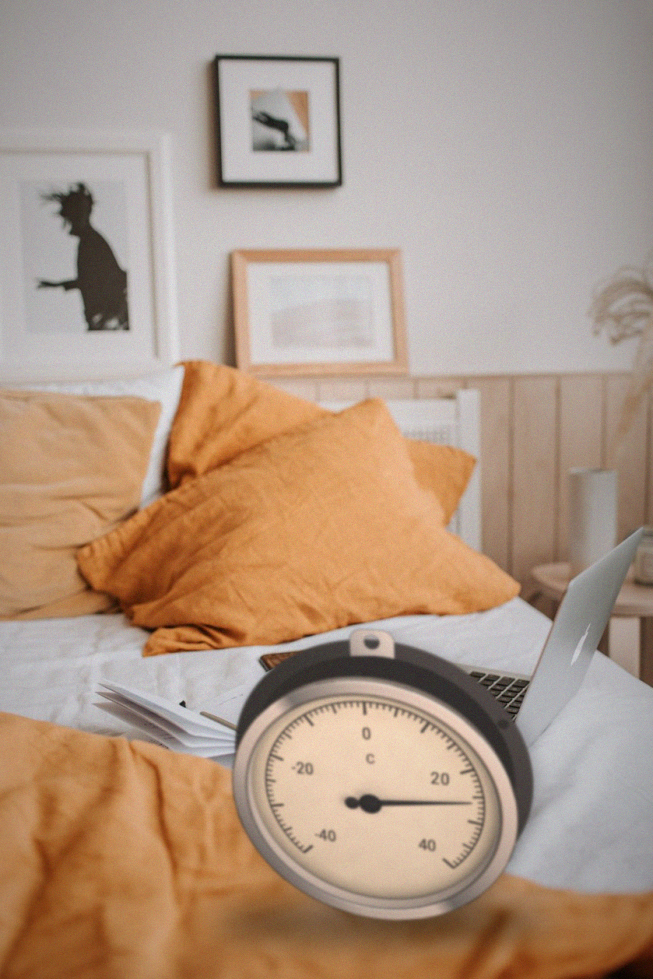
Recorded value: 25 °C
